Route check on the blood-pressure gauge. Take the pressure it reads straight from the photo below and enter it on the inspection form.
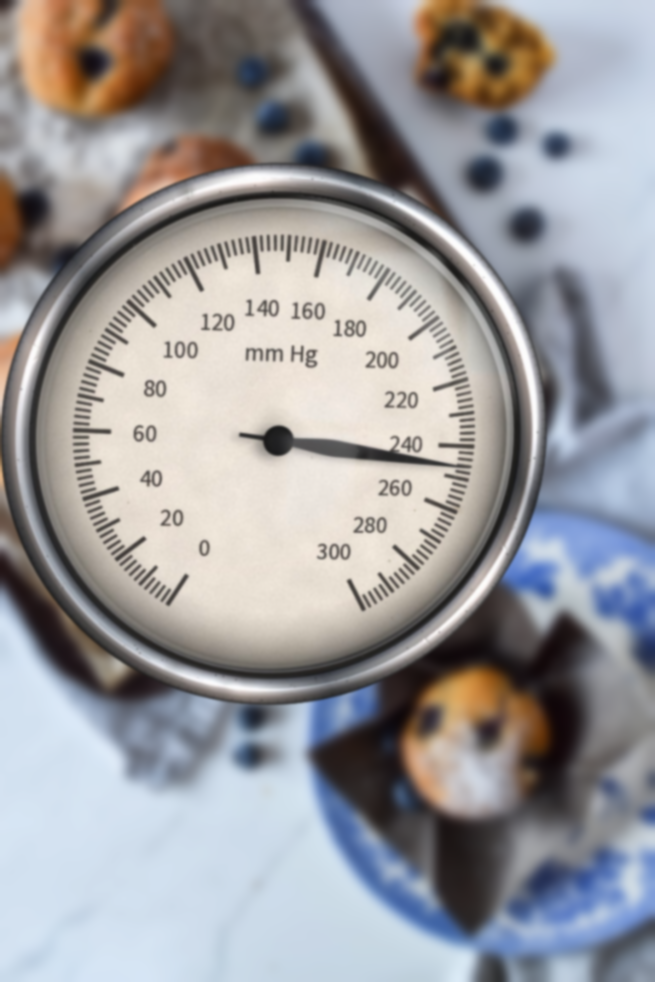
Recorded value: 246 mmHg
